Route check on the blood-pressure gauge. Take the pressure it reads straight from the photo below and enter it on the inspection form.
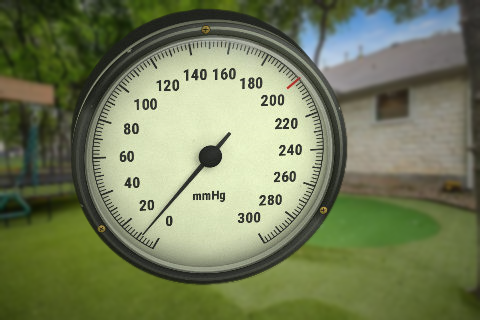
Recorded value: 10 mmHg
